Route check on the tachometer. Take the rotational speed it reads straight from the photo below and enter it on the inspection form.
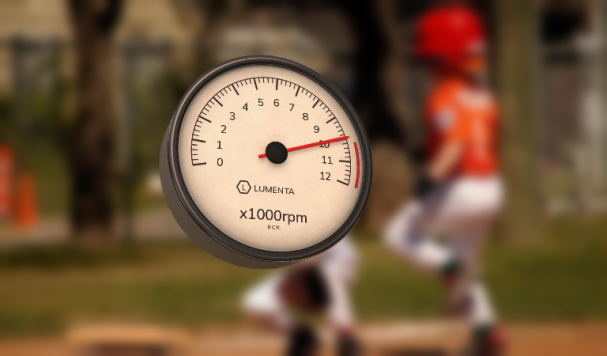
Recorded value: 10000 rpm
